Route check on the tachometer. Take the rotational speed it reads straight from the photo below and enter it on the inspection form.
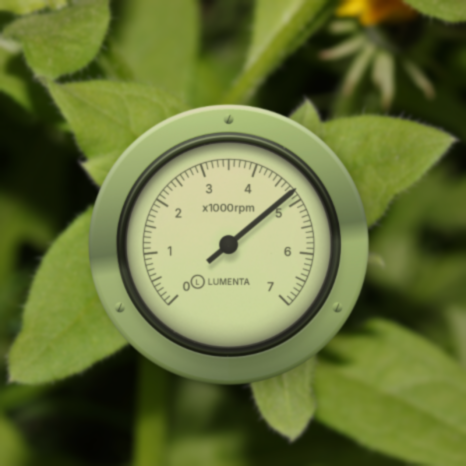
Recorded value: 4800 rpm
